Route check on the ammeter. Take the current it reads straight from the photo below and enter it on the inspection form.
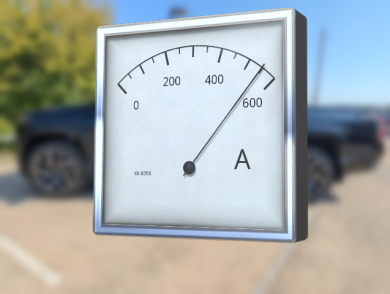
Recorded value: 550 A
